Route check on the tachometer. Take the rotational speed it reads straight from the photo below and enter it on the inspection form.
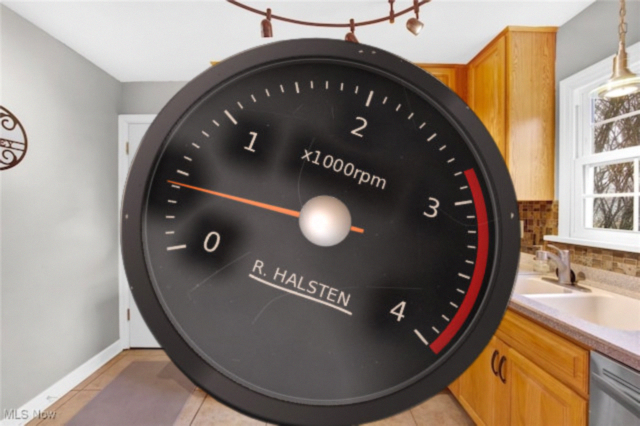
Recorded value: 400 rpm
